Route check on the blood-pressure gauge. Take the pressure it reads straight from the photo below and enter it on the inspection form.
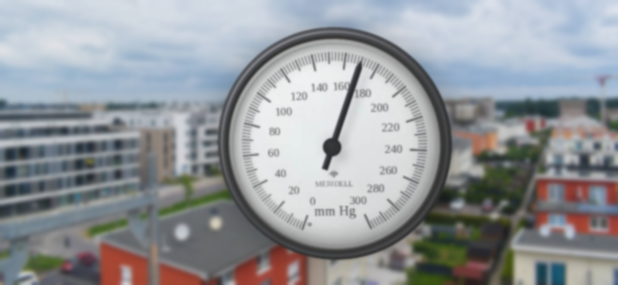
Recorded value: 170 mmHg
